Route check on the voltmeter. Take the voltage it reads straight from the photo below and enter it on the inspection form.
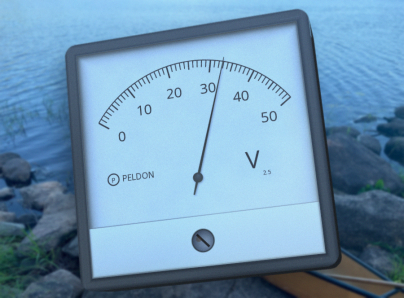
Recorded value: 33 V
